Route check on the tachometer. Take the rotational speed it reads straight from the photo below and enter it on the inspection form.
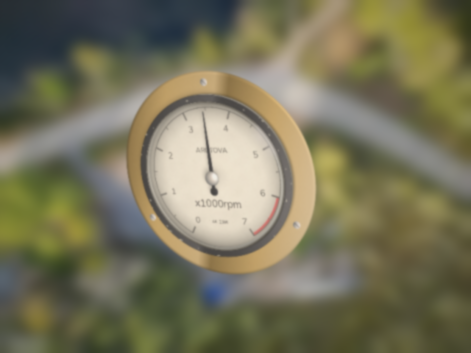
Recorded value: 3500 rpm
